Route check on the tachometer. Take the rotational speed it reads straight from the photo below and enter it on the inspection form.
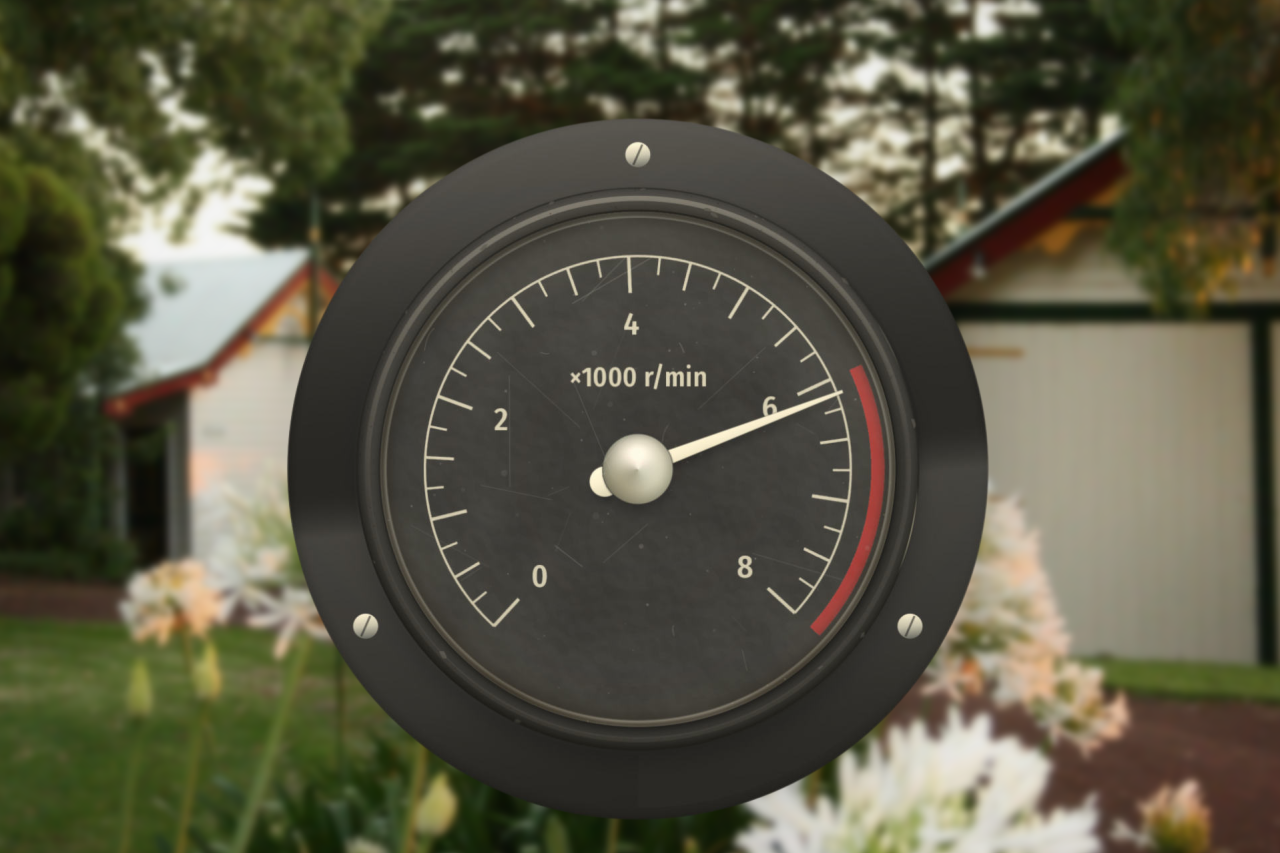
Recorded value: 6125 rpm
